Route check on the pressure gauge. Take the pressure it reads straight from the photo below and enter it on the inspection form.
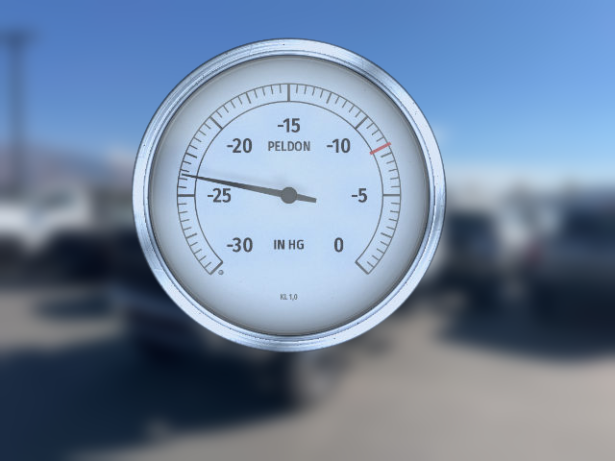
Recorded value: -23.75 inHg
